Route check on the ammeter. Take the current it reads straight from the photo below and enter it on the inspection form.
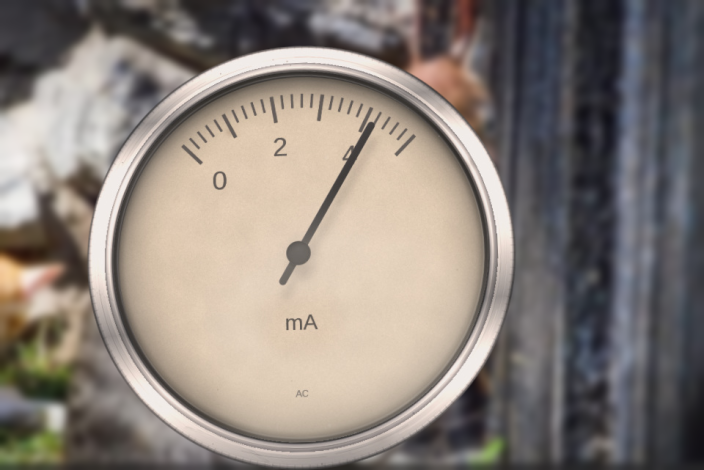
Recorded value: 4.2 mA
